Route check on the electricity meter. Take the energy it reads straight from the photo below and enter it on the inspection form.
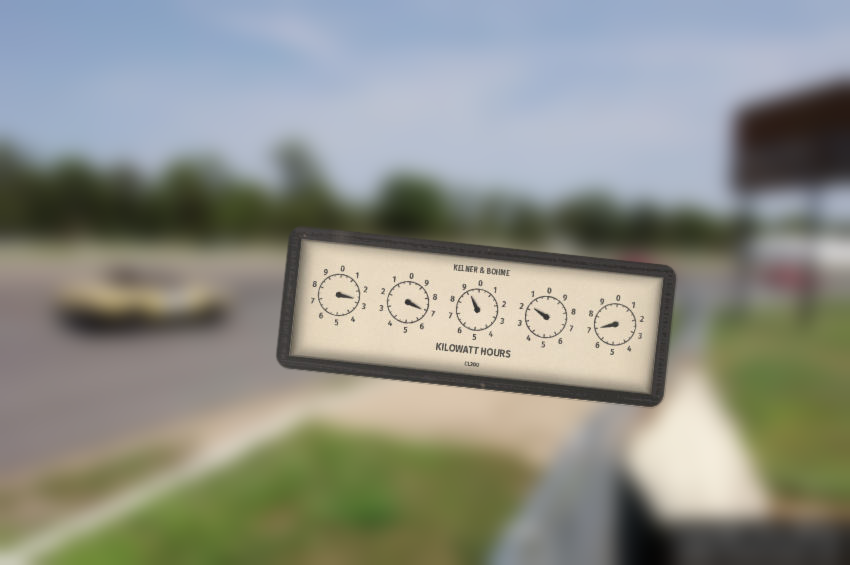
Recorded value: 26917 kWh
